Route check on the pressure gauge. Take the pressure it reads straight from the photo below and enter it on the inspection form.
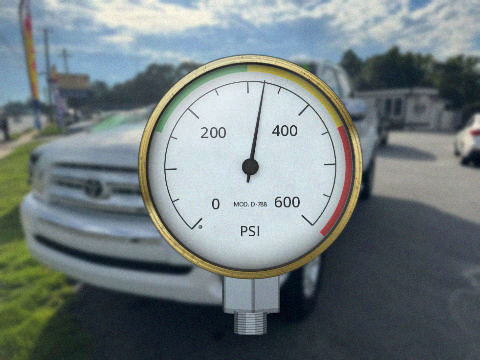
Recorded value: 325 psi
